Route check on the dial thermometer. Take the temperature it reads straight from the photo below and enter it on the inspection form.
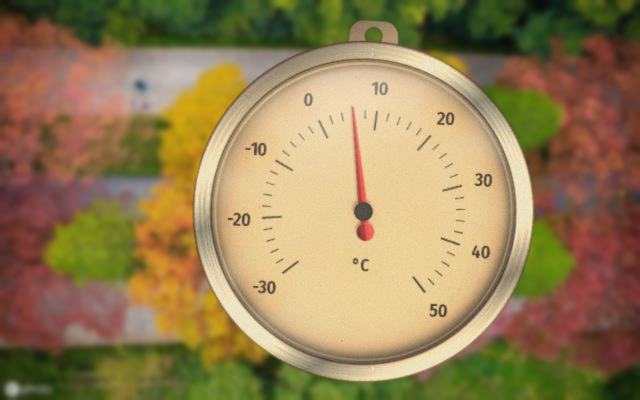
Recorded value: 6 °C
